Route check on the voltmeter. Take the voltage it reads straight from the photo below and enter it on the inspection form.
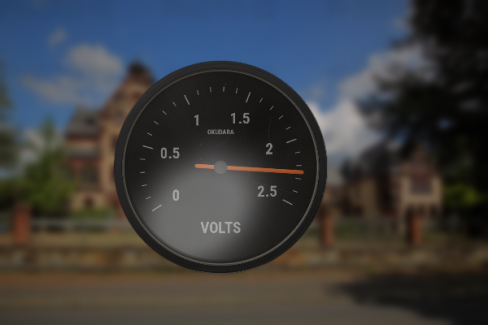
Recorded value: 2.25 V
